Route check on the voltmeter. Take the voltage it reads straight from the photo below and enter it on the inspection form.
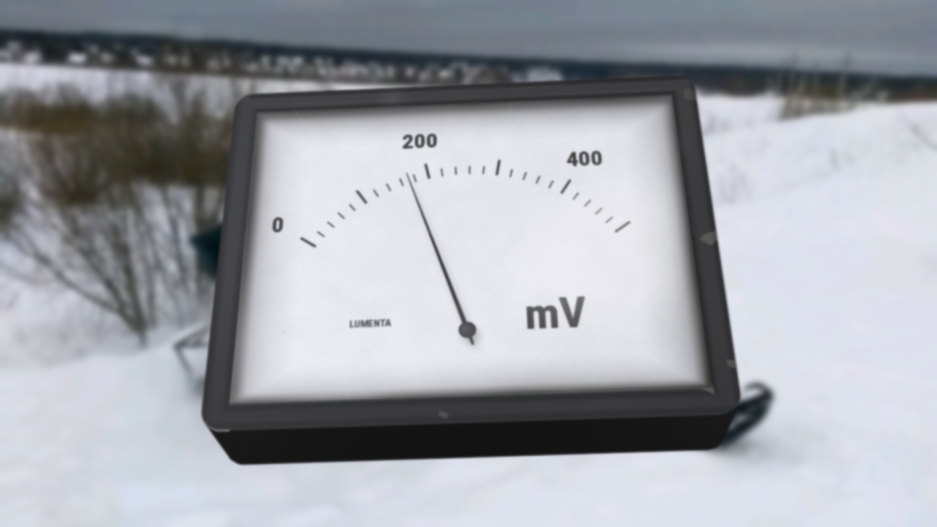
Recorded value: 170 mV
